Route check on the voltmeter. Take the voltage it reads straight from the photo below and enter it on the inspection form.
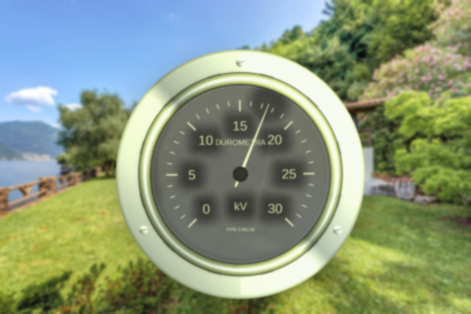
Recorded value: 17.5 kV
